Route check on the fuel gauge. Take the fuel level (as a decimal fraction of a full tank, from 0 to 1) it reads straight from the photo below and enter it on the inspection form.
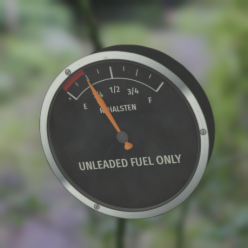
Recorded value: 0.25
